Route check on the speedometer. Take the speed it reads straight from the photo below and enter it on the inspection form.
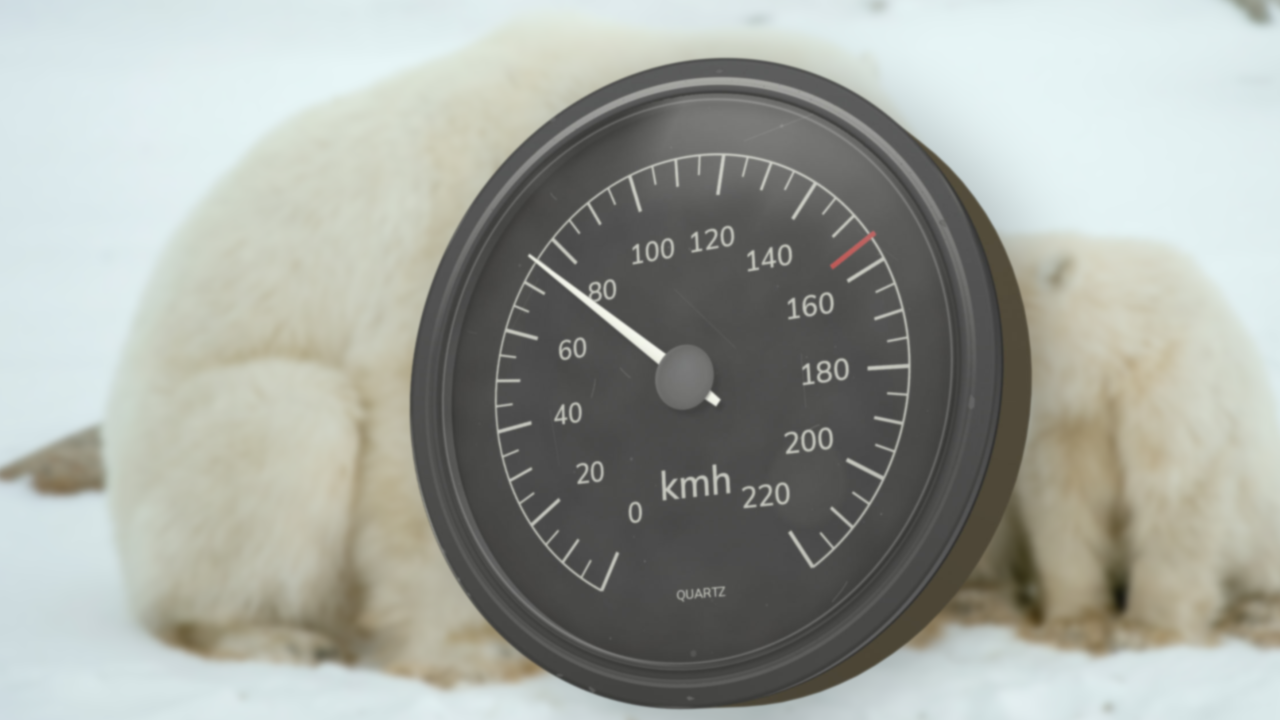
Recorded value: 75 km/h
